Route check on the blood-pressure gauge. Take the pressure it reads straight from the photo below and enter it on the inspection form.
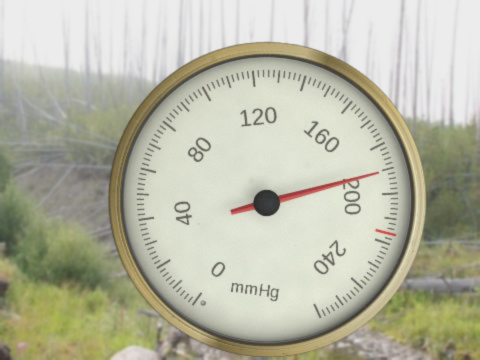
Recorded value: 190 mmHg
